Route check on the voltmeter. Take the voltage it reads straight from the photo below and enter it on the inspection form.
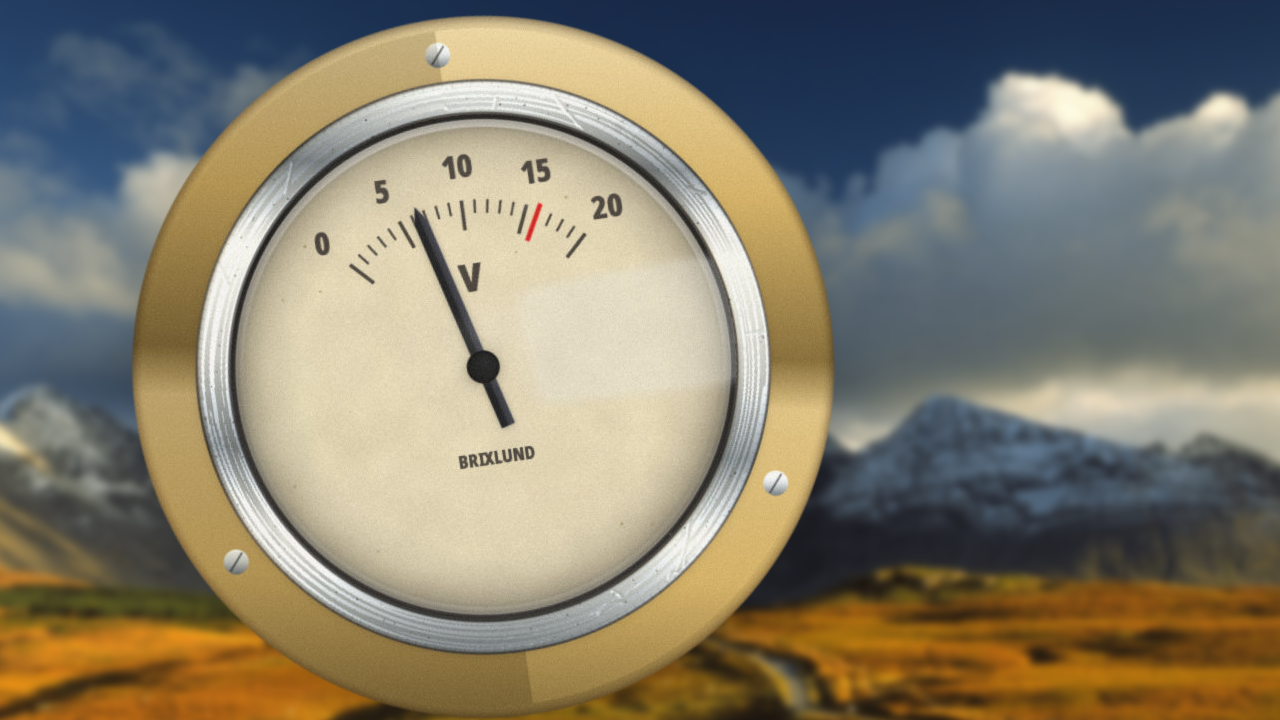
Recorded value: 6.5 V
